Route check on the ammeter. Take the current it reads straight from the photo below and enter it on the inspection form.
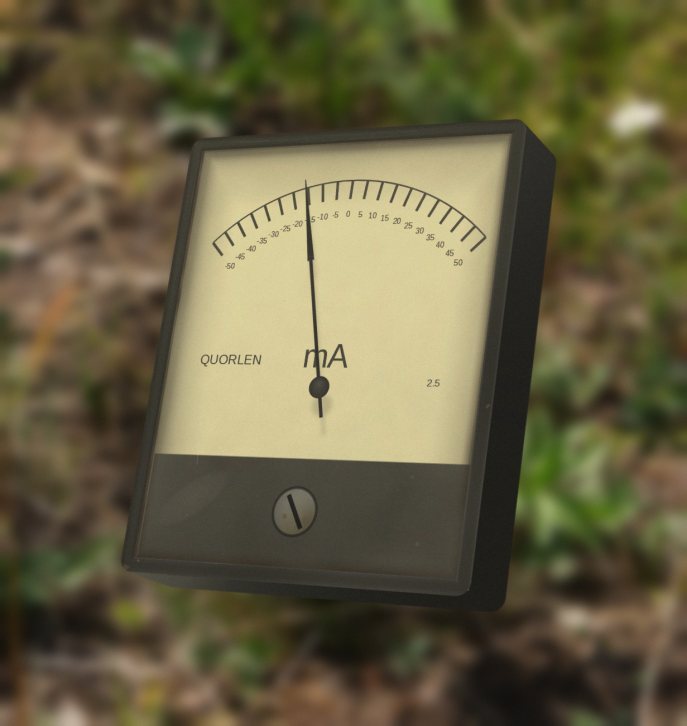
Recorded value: -15 mA
